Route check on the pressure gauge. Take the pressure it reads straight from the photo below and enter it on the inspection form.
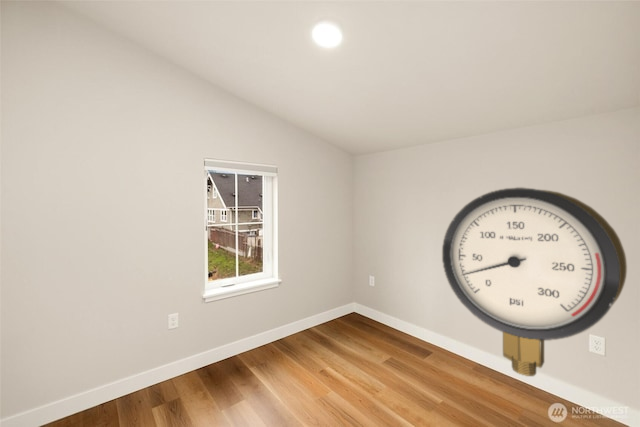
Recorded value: 25 psi
